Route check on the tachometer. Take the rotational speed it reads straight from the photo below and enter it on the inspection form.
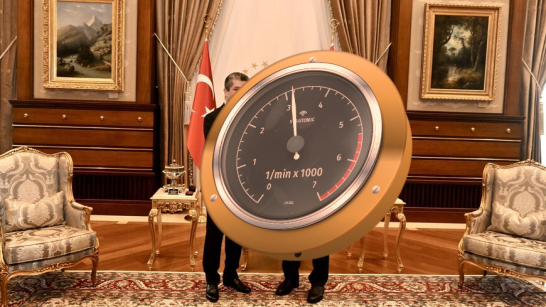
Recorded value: 3200 rpm
